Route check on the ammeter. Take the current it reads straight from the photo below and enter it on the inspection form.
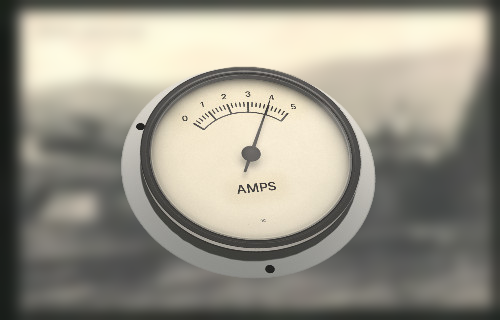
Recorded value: 4 A
